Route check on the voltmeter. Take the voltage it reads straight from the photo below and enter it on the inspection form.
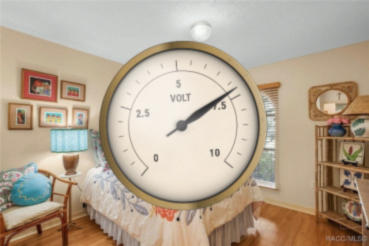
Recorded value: 7.25 V
